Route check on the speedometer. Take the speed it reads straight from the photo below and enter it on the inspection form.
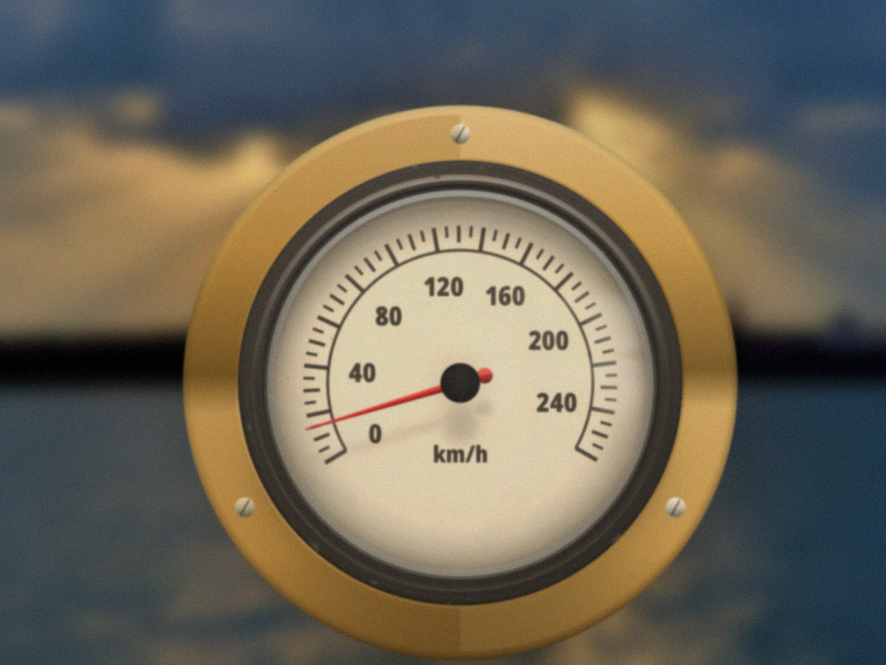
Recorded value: 15 km/h
